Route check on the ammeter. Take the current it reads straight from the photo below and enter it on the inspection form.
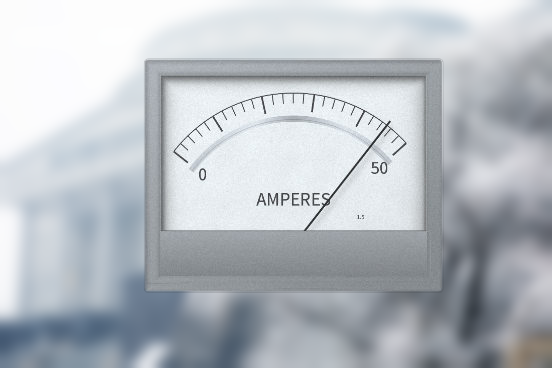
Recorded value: 45 A
